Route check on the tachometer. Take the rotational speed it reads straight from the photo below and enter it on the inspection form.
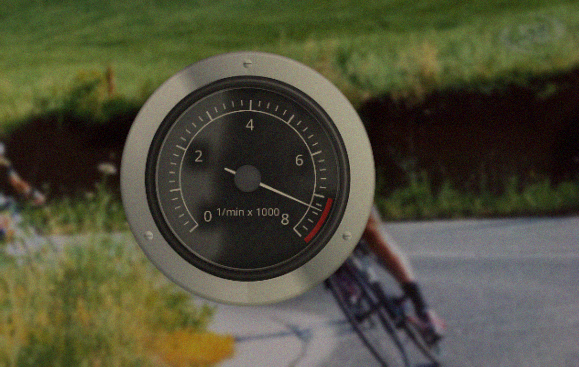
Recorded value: 7300 rpm
